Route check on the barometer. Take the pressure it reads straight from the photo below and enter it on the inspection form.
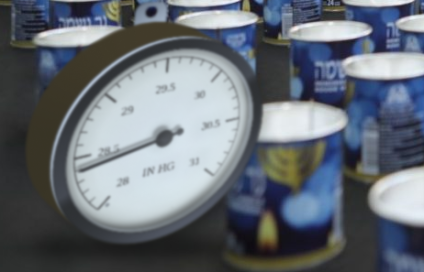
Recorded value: 28.4 inHg
